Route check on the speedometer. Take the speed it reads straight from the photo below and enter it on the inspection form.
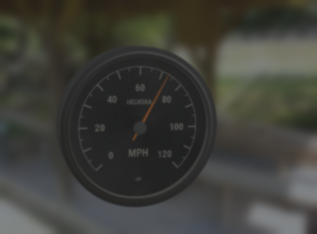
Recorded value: 72.5 mph
